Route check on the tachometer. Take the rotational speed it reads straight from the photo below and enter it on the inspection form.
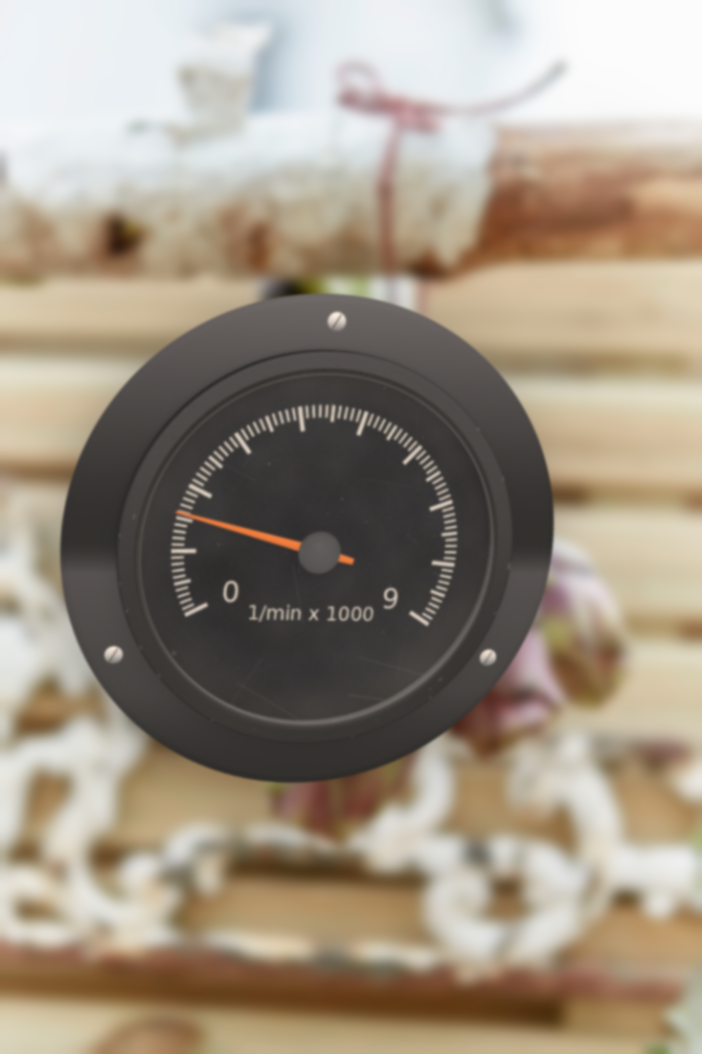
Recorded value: 1600 rpm
